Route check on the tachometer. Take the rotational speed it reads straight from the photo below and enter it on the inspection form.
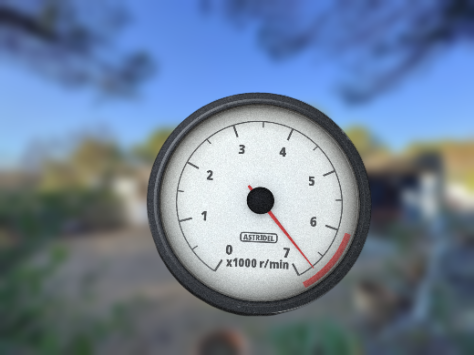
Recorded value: 6750 rpm
